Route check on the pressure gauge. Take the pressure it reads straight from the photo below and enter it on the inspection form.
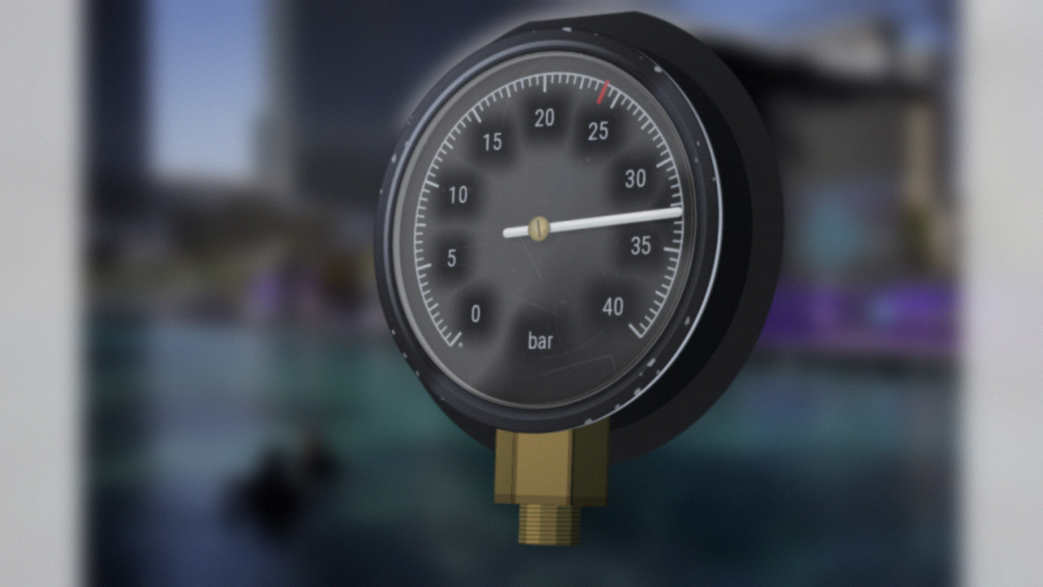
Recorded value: 33 bar
